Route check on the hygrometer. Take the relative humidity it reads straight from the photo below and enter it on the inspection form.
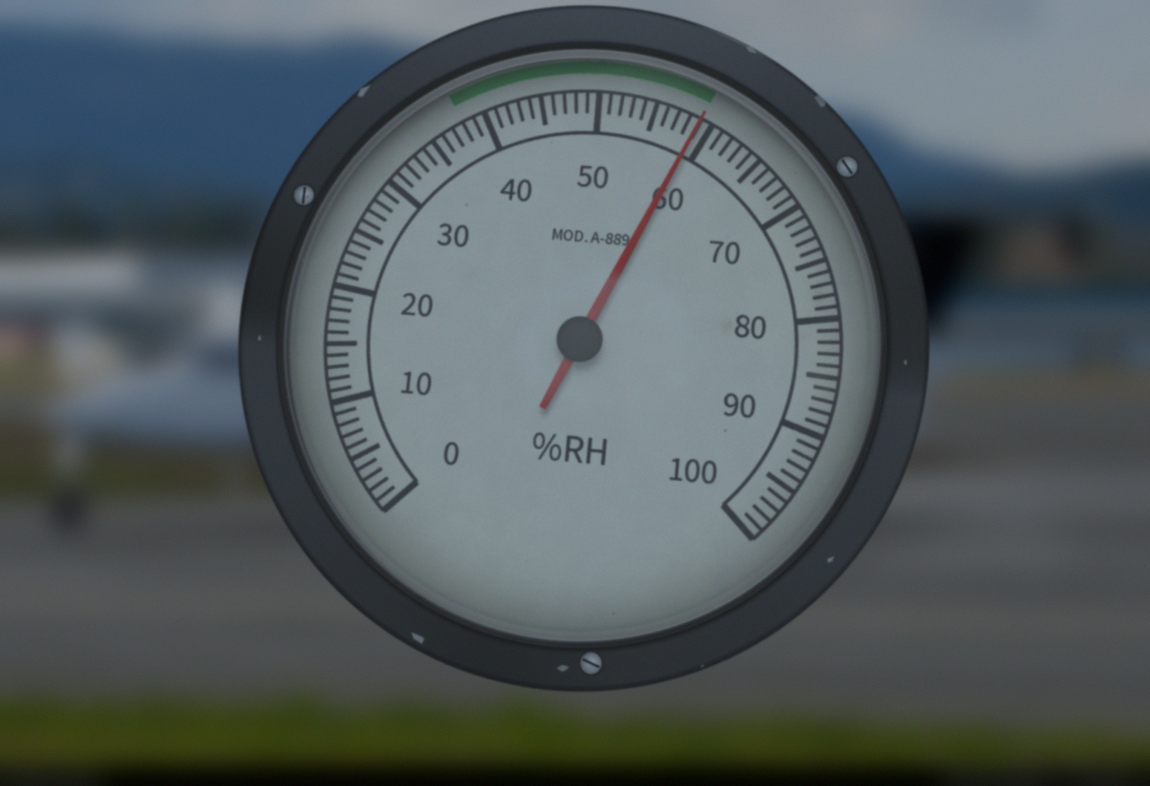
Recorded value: 59 %
